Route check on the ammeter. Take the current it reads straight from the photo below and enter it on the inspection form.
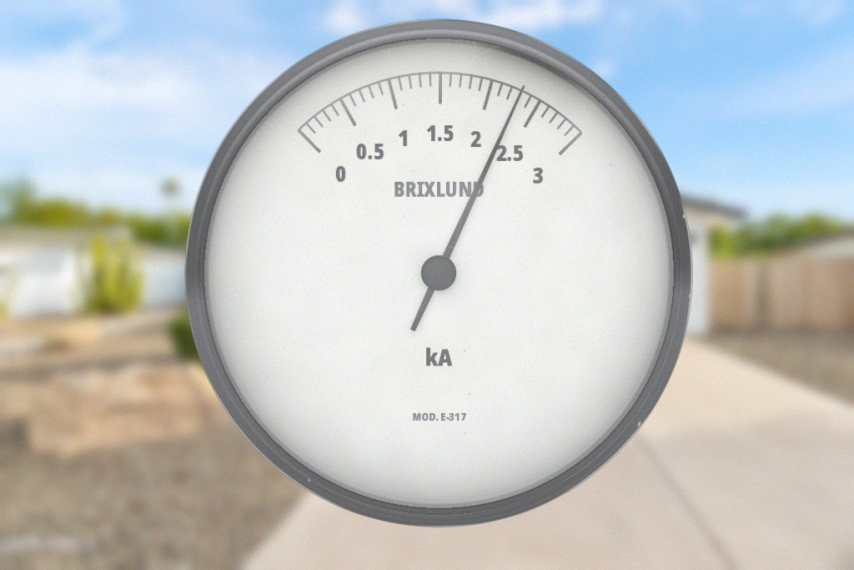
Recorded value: 2.3 kA
